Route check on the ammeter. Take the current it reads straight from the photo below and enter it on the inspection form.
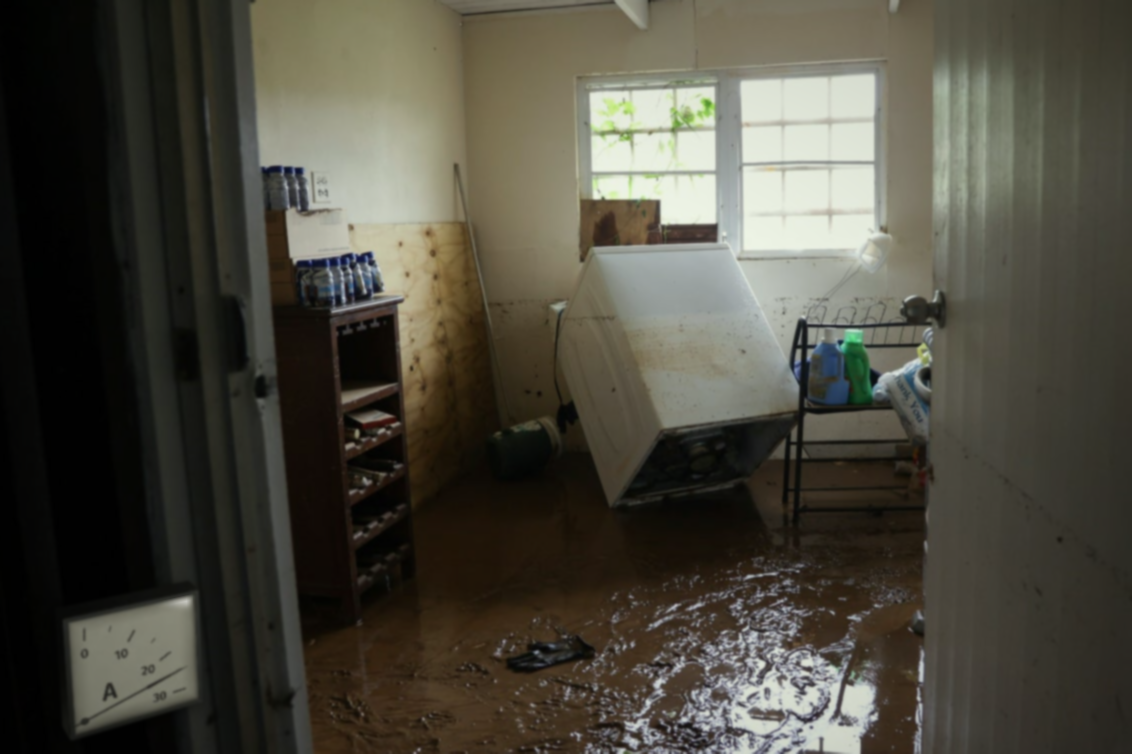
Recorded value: 25 A
